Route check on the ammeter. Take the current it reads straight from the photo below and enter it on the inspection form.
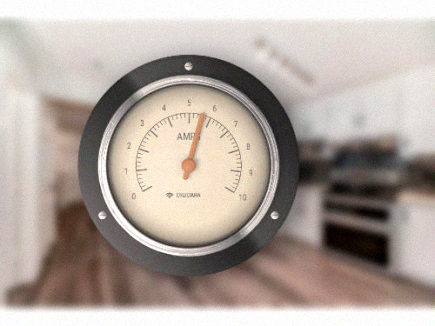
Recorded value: 5.6 A
